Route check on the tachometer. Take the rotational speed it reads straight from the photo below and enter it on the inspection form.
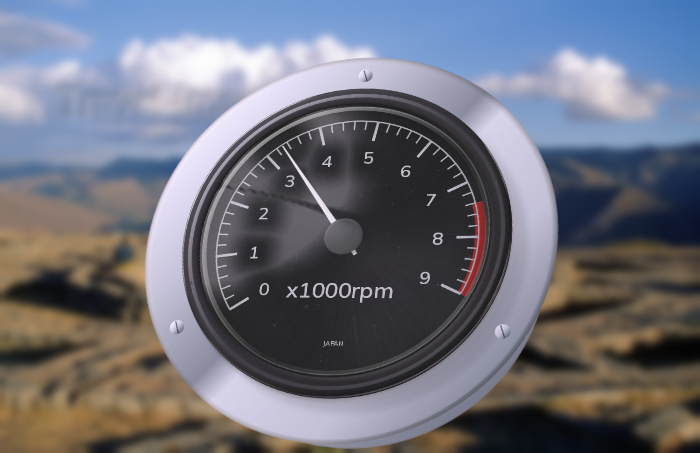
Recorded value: 3300 rpm
